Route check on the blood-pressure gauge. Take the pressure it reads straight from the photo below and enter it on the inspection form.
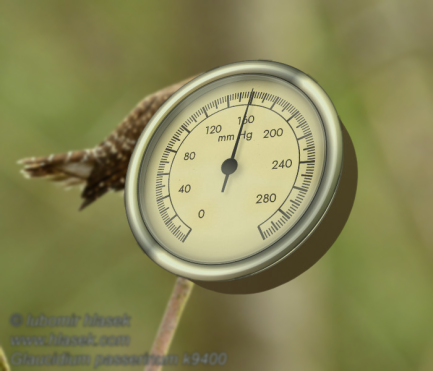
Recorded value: 160 mmHg
